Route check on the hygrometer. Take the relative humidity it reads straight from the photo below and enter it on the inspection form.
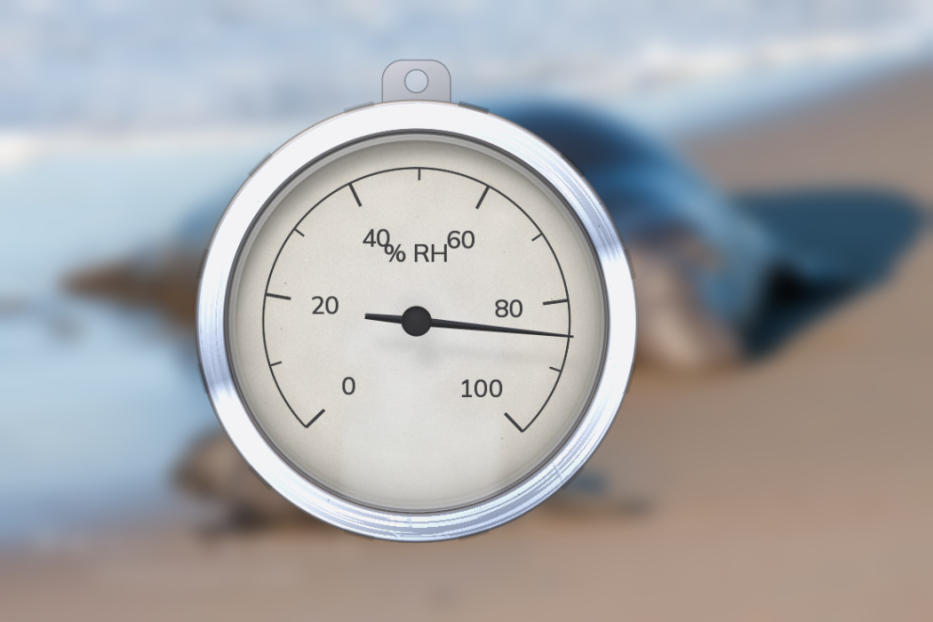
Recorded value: 85 %
